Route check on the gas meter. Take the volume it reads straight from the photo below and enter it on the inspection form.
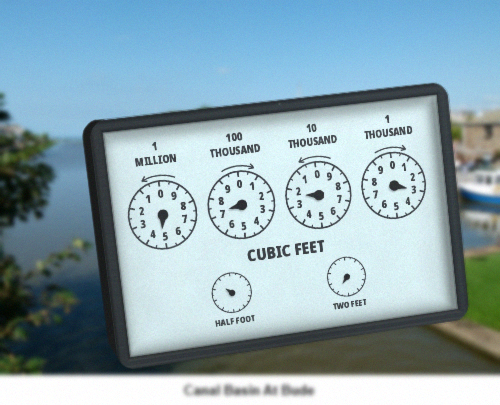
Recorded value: 472300 ft³
